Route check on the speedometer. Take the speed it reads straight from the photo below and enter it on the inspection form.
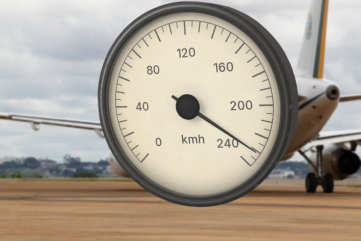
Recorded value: 230 km/h
